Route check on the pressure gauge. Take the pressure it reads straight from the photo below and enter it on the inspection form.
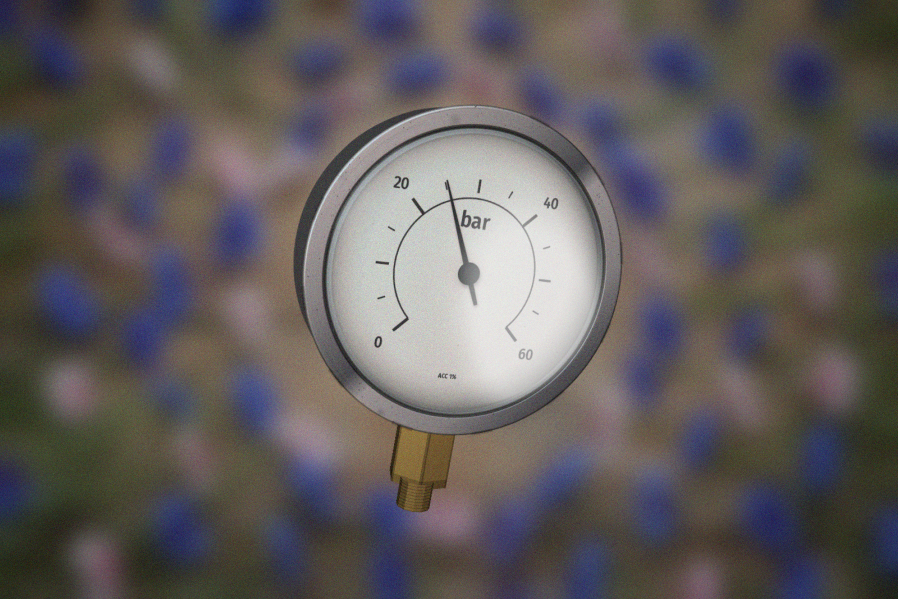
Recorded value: 25 bar
